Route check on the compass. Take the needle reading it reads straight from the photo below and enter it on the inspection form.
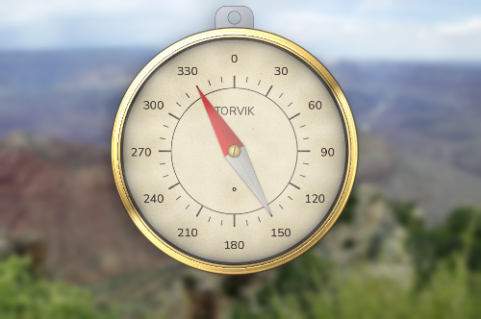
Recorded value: 330 °
